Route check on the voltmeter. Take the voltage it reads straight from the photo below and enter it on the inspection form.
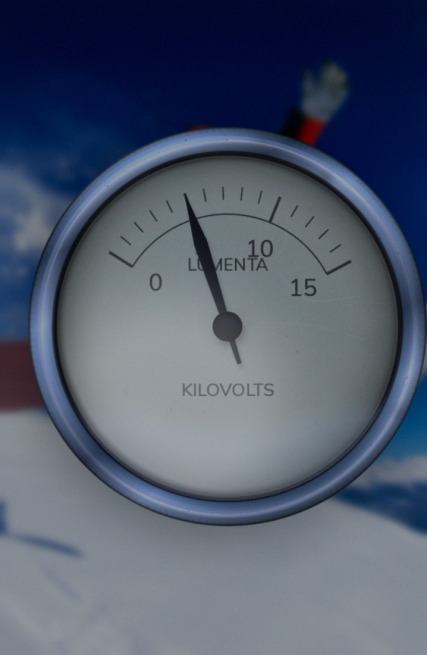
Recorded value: 5 kV
